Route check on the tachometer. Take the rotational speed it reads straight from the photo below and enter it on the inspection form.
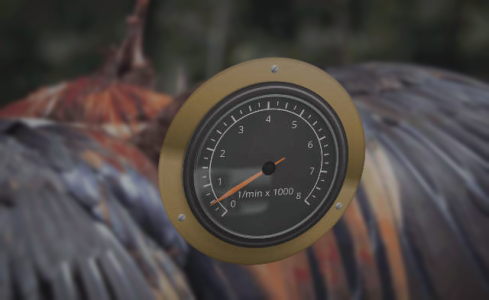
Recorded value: 500 rpm
